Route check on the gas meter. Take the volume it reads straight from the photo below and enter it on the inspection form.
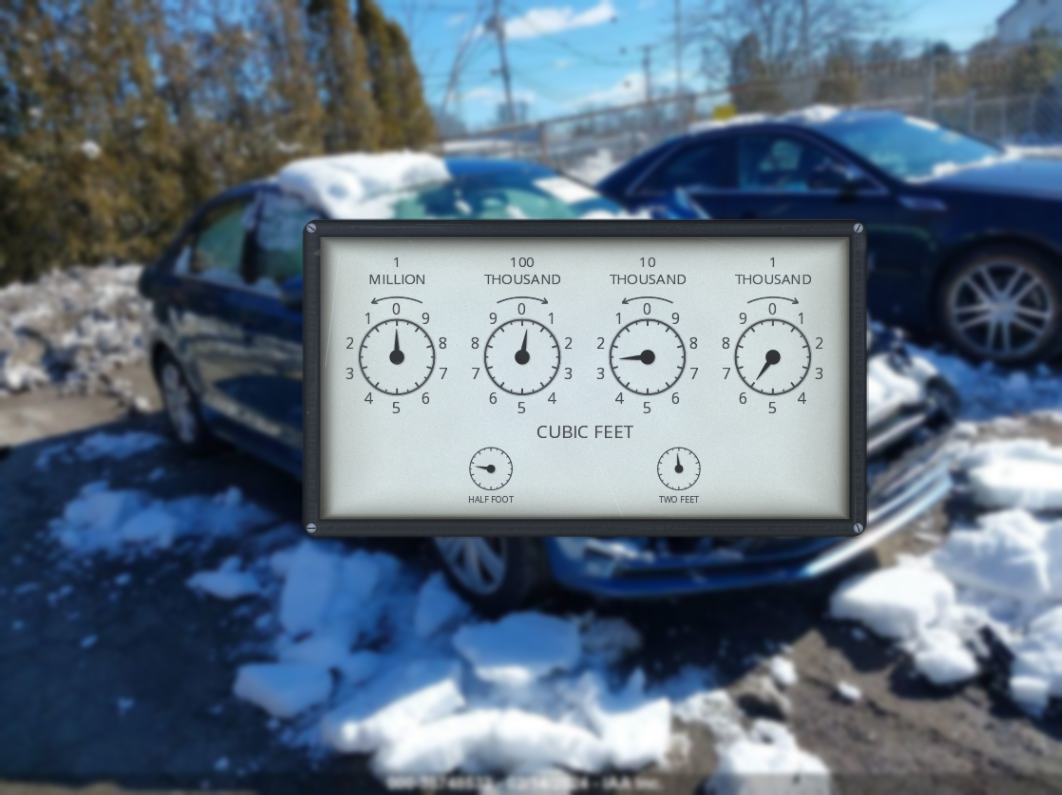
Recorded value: 2600 ft³
